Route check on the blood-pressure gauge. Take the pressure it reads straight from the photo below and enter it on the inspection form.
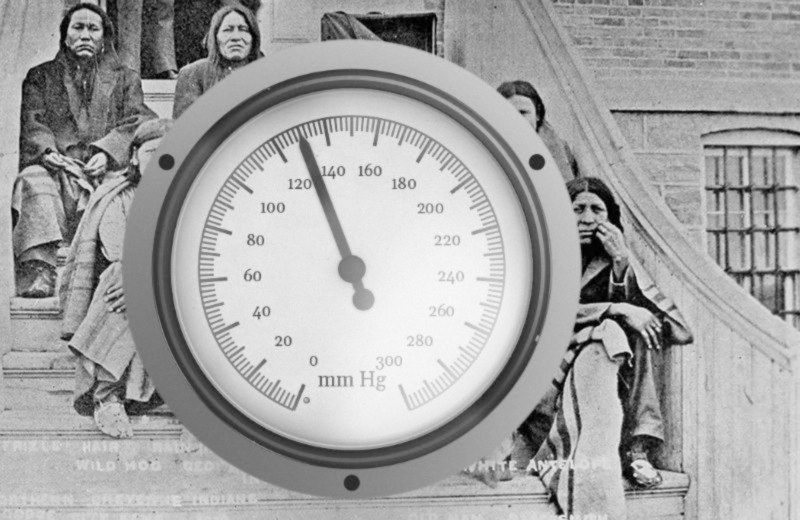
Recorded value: 130 mmHg
